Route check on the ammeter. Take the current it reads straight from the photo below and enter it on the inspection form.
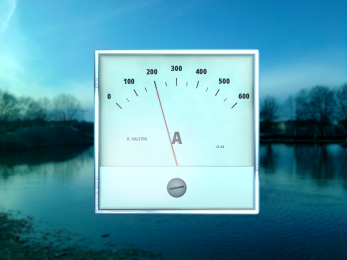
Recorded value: 200 A
